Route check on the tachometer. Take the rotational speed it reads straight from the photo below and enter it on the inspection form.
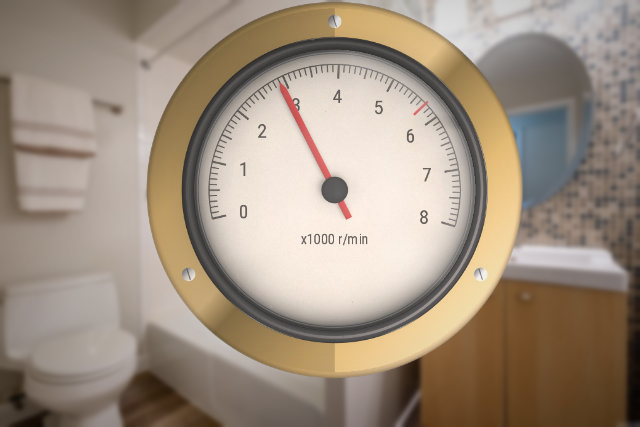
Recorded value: 2900 rpm
